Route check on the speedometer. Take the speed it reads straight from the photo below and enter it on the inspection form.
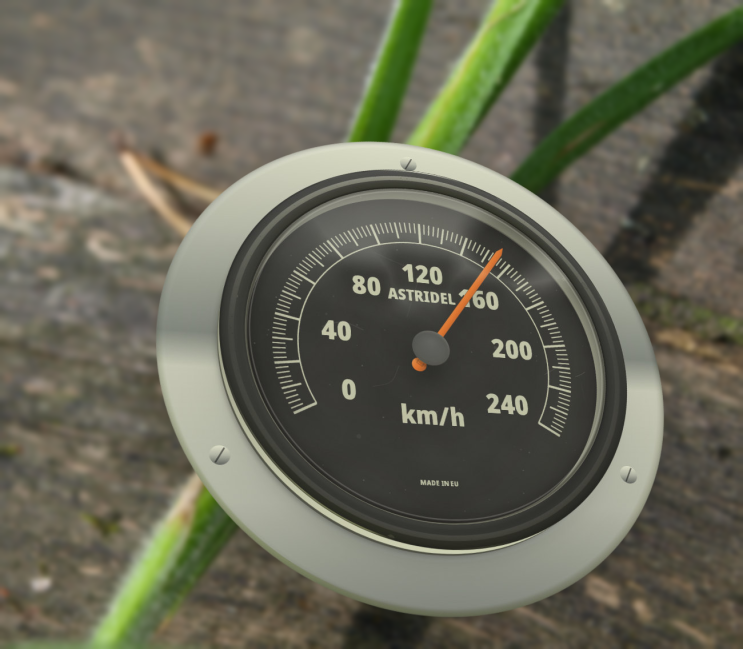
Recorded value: 154 km/h
